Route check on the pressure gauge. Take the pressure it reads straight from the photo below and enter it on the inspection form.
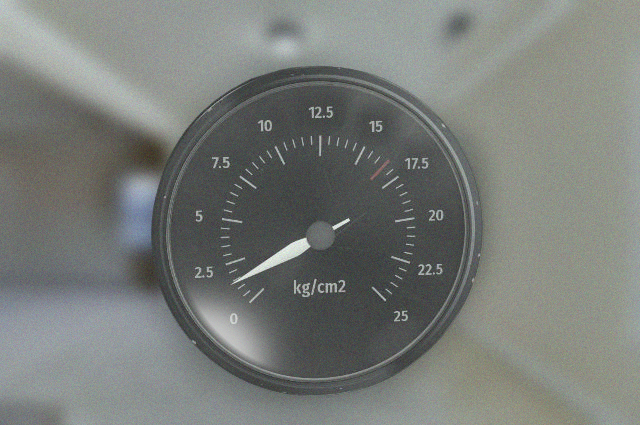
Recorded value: 1.5 kg/cm²
